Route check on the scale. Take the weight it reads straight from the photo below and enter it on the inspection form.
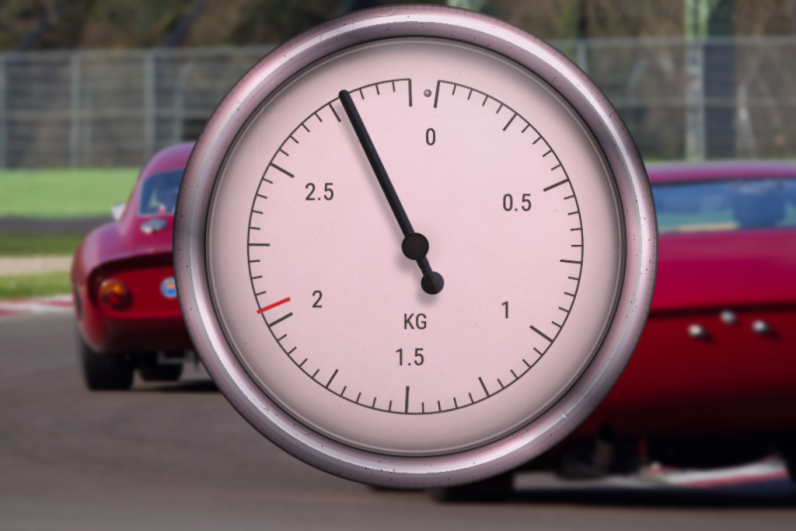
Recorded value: 2.8 kg
